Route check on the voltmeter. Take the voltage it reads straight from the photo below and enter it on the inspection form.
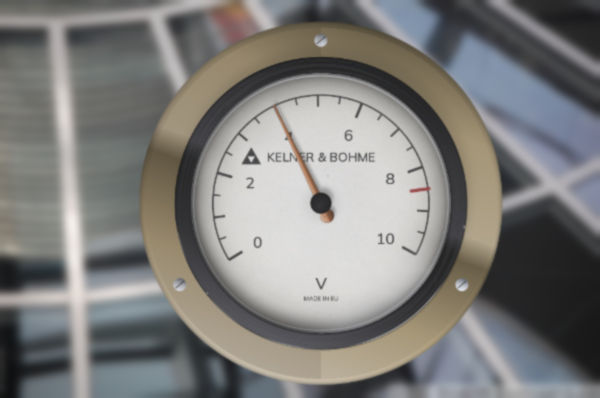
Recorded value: 4 V
